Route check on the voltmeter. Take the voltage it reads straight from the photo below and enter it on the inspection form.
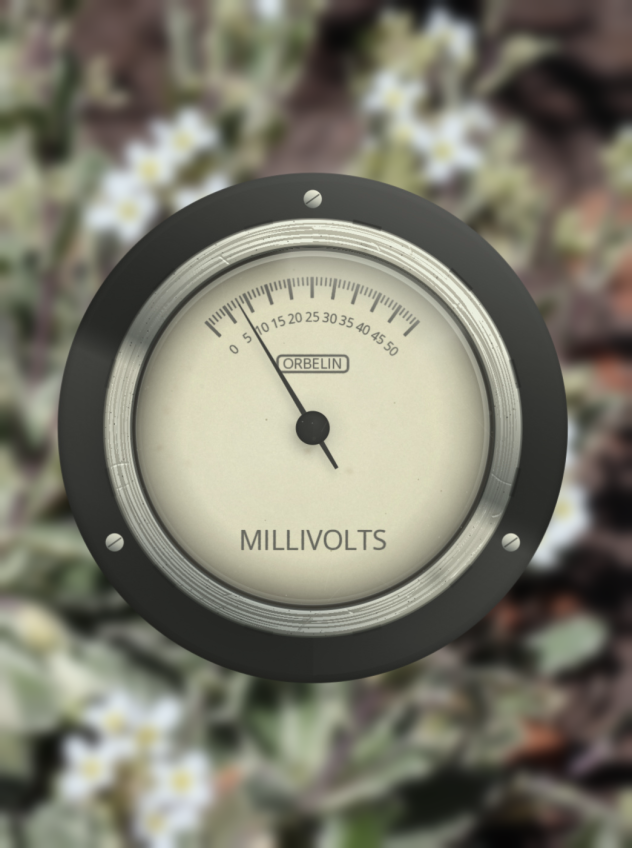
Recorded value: 8 mV
